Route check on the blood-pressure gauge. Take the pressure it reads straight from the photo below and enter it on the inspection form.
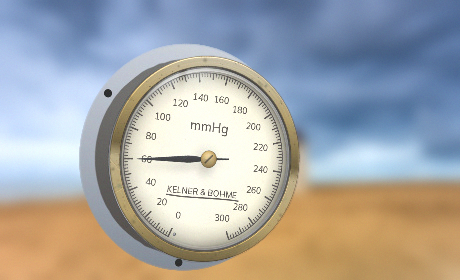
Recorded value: 60 mmHg
